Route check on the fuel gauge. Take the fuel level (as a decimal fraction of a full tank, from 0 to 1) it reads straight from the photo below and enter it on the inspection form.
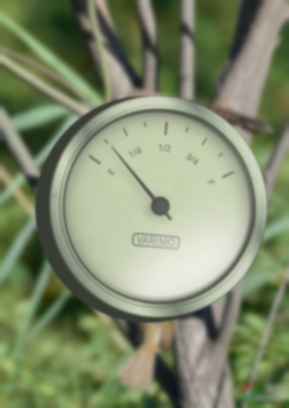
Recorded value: 0.125
